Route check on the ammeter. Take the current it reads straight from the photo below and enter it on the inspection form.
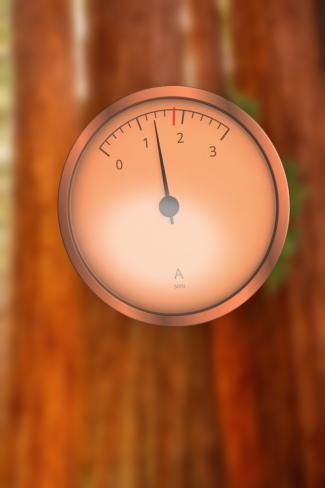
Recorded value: 1.4 A
